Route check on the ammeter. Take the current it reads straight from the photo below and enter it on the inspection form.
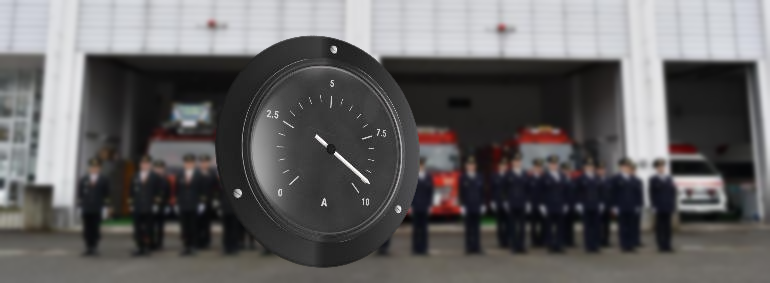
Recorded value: 9.5 A
